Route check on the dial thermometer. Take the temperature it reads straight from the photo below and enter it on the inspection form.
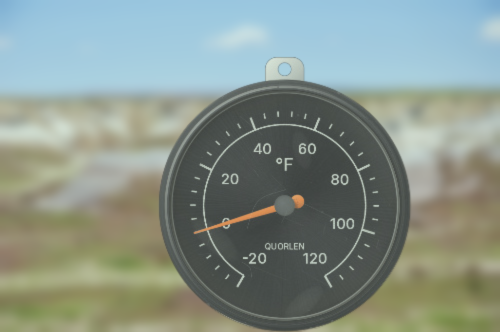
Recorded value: 0 °F
